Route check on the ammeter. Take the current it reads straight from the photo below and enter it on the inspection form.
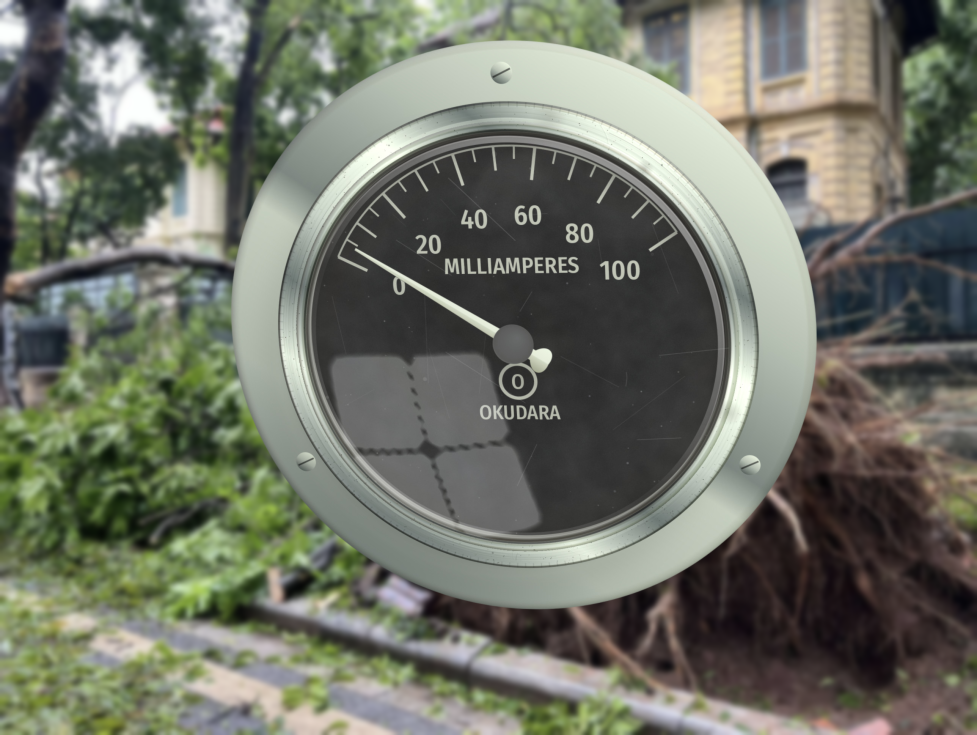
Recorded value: 5 mA
